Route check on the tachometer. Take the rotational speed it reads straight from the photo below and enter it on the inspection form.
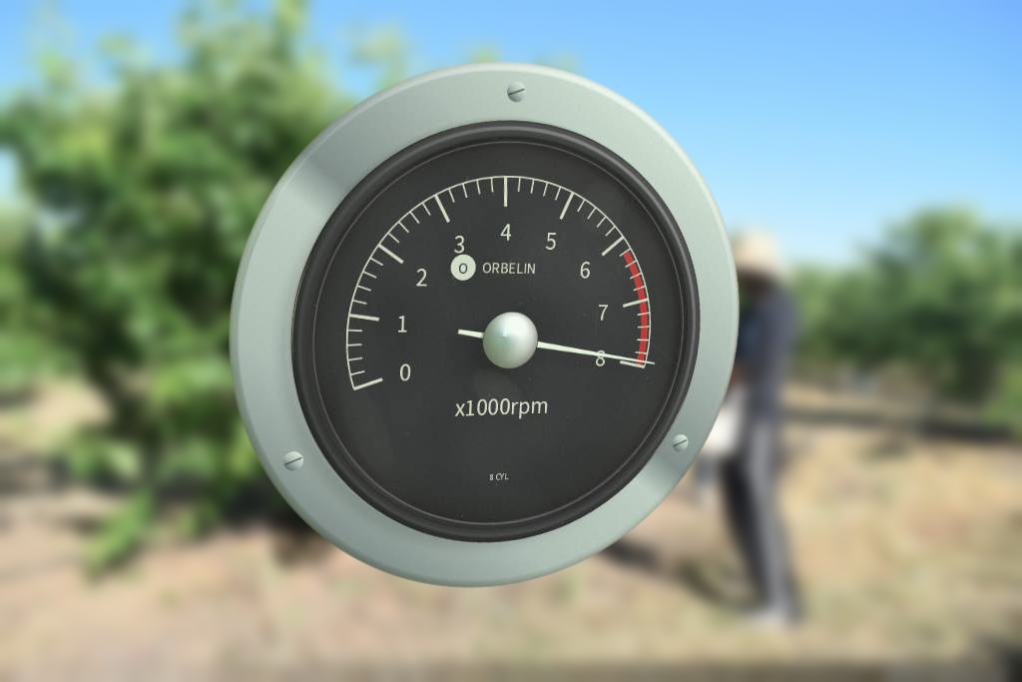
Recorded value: 7900 rpm
